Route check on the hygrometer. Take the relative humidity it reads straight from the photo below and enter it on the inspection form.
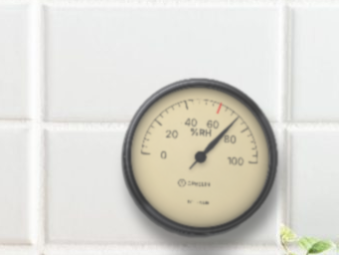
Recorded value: 72 %
